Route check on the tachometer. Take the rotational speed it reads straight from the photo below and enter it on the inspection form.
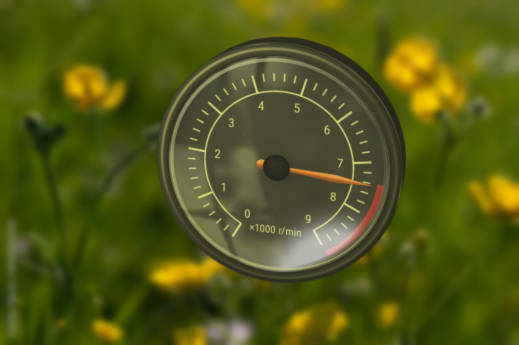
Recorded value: 7400 rpm
